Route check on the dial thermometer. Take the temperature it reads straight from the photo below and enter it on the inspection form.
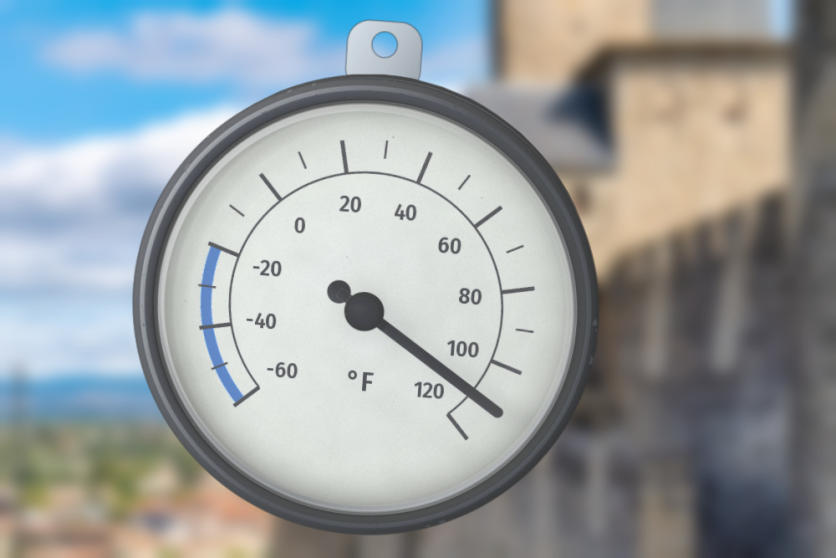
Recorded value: 110 °F
